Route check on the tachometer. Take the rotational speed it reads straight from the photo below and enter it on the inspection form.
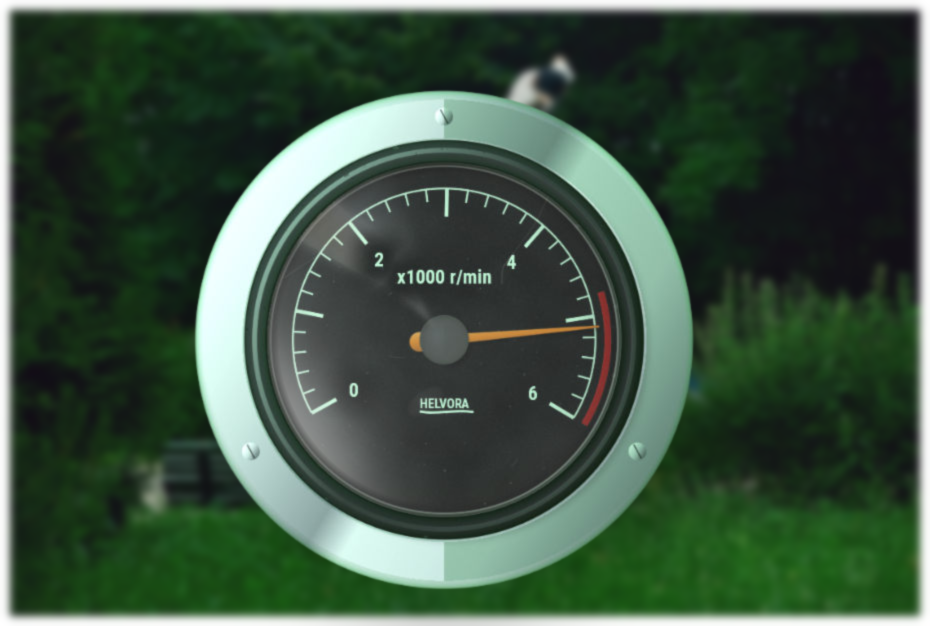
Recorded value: 5100 rpm
